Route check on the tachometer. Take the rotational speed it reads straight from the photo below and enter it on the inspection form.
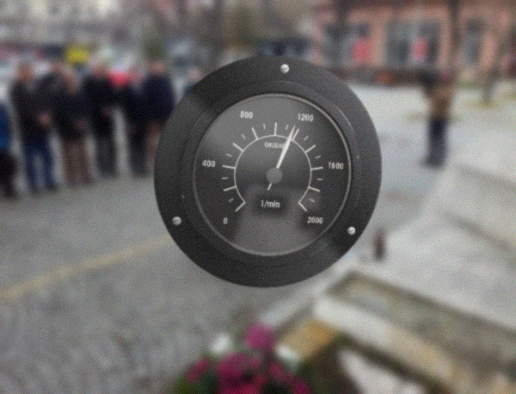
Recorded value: 1150 rpm
